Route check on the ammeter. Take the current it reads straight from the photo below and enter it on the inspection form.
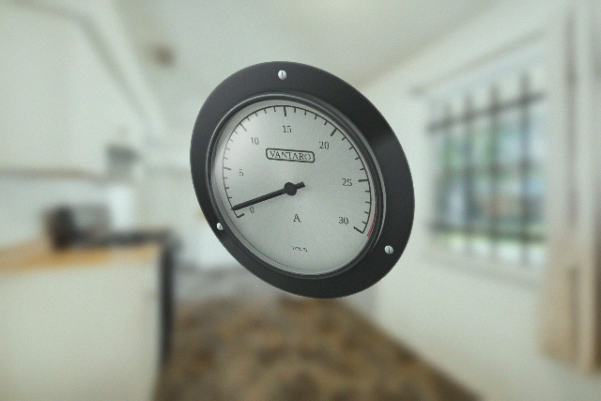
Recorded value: 1 A
